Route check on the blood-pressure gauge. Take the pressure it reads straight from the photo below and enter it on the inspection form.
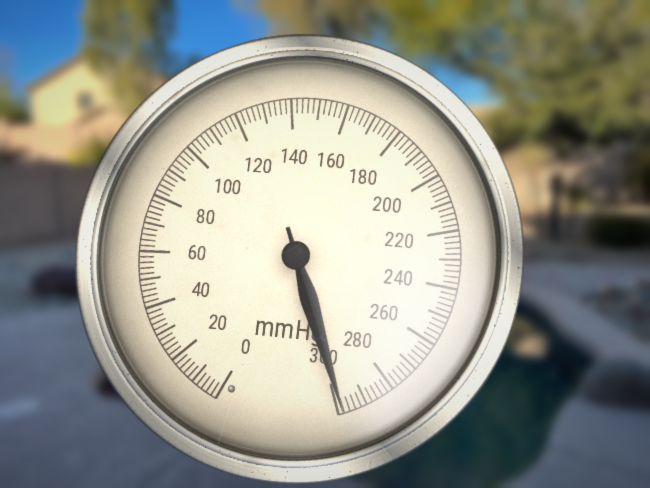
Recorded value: 298 mmHg
